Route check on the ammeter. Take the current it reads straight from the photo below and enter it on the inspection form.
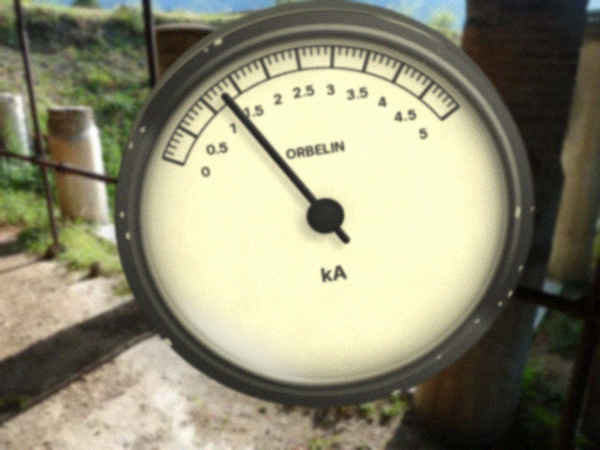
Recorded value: 1.3 kA
